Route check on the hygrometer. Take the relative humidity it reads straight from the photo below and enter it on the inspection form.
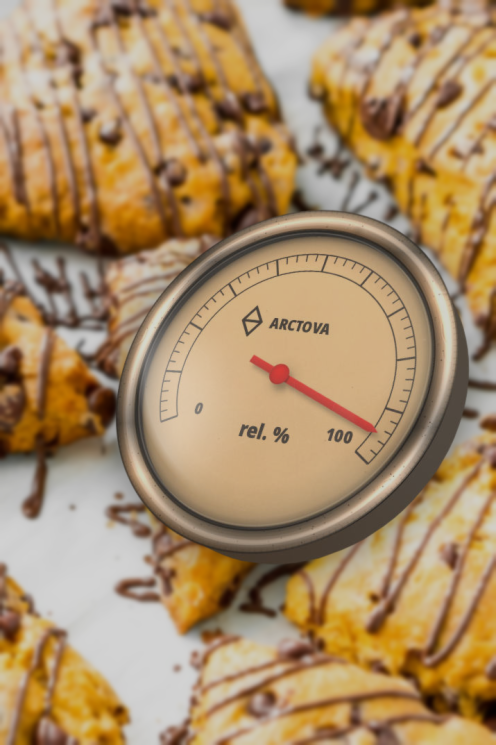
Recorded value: 95 %
